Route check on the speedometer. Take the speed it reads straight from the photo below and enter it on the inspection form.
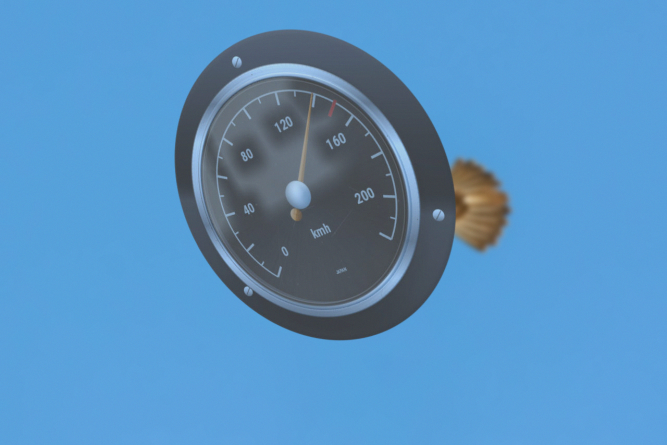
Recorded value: 140 km/h
